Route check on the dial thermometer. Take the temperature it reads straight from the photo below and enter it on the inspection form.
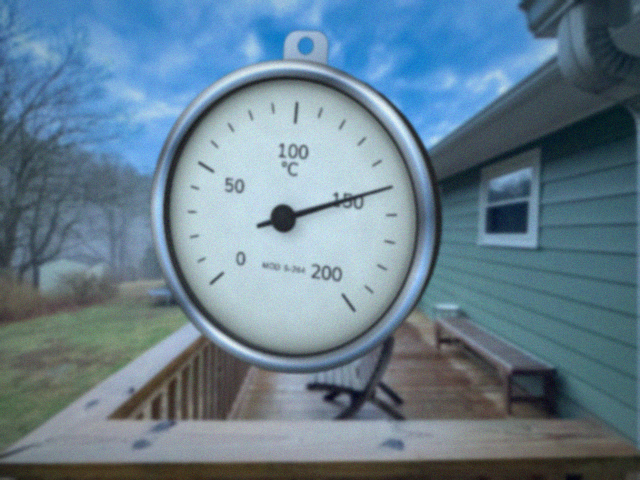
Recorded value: 150 °C
